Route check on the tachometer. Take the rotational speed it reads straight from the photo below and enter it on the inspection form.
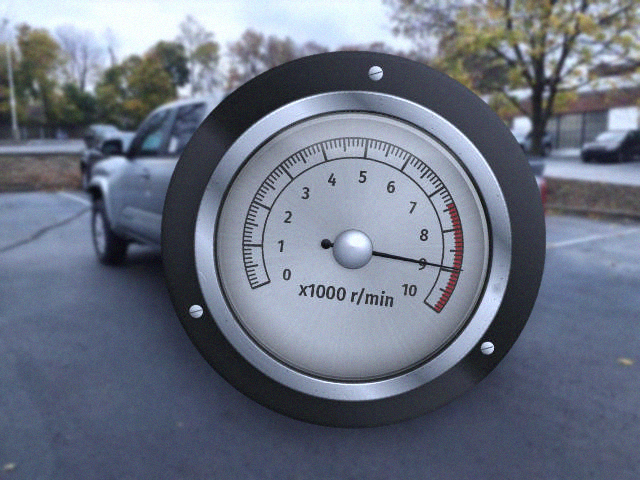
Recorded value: 8900 rpm
